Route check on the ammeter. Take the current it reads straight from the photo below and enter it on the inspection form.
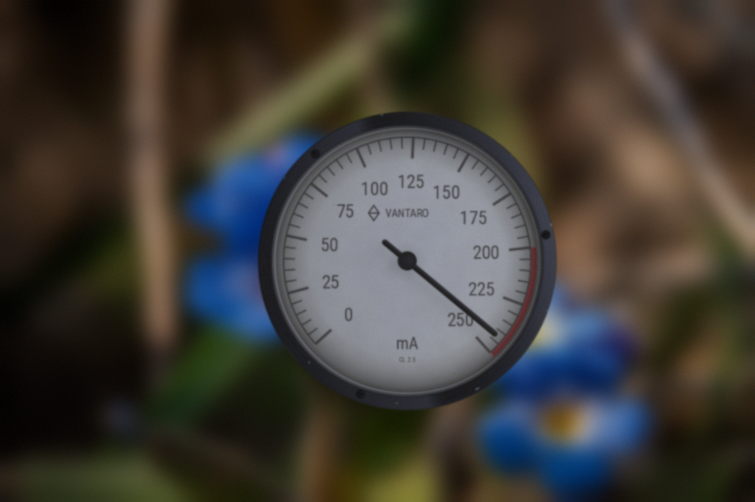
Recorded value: 242.5 mA
